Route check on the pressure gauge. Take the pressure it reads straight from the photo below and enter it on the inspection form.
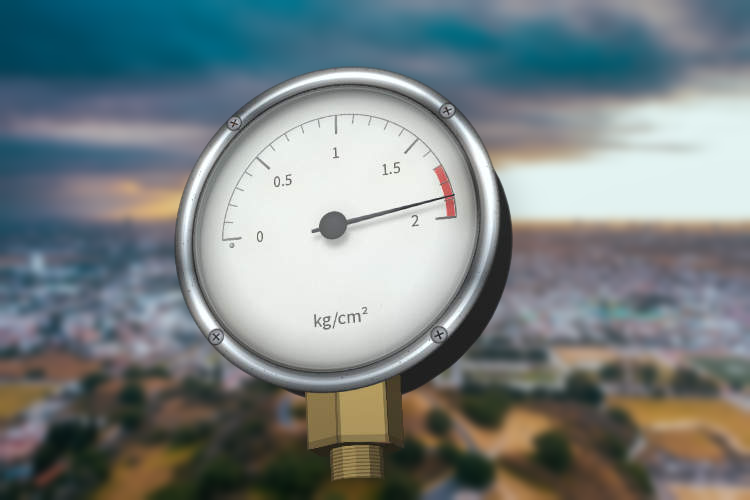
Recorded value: 1.9 kg/cm²
